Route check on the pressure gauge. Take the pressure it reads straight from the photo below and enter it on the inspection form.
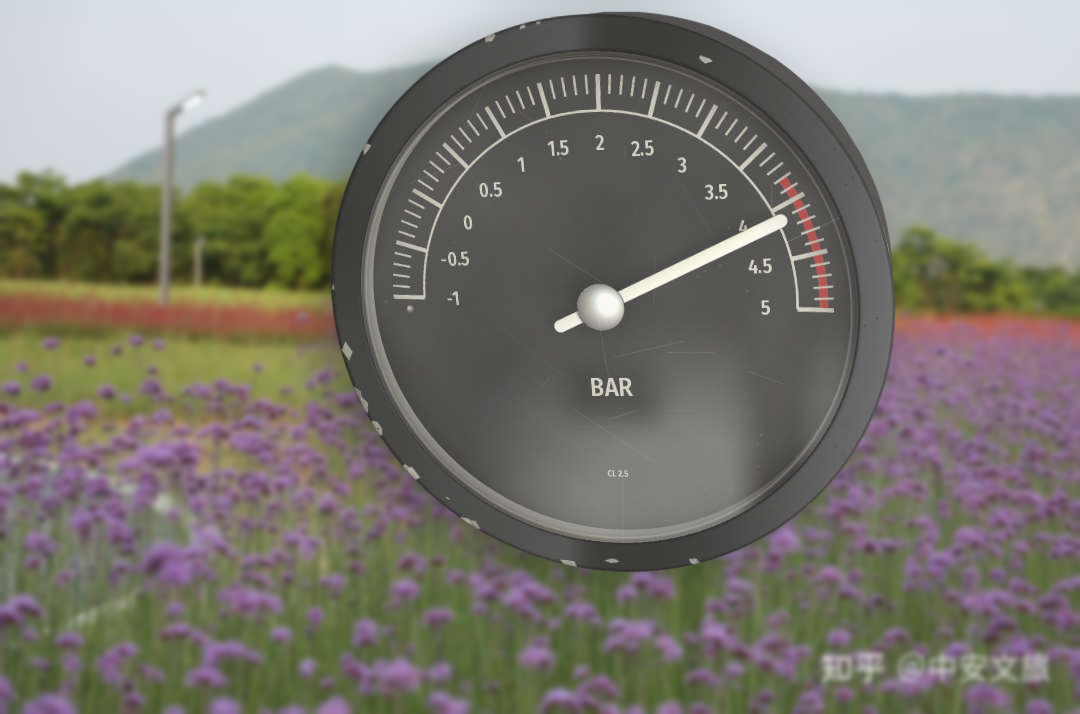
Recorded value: 4.1 bar
